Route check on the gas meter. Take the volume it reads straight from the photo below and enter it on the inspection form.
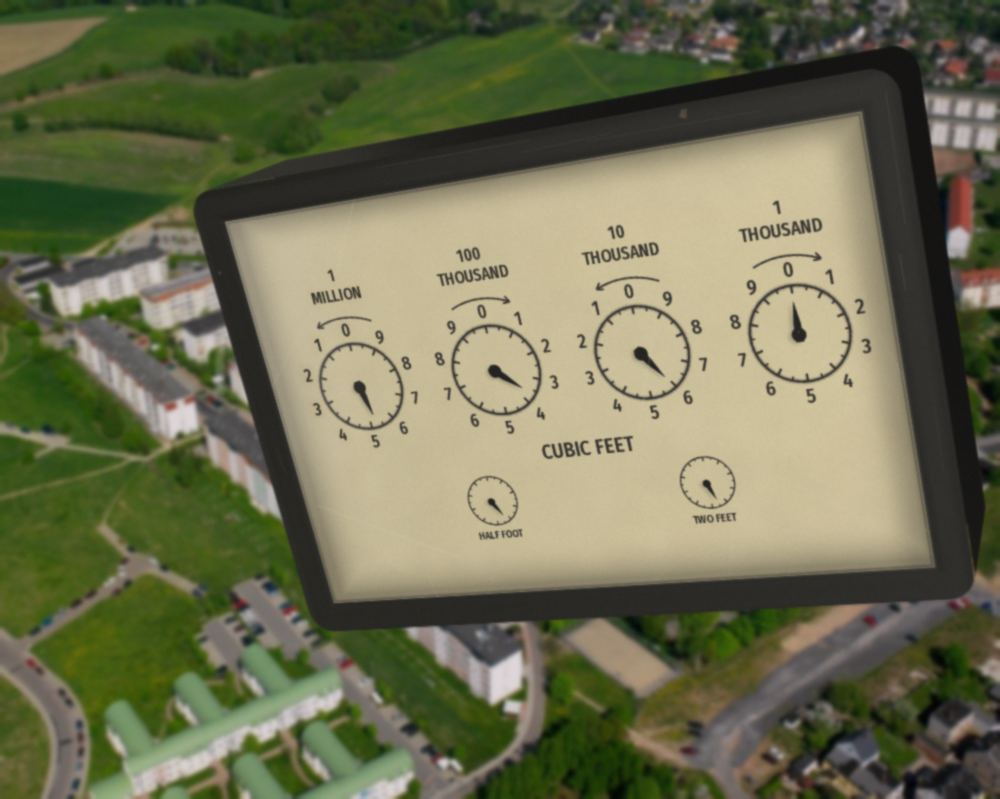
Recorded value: 536000 ft³
